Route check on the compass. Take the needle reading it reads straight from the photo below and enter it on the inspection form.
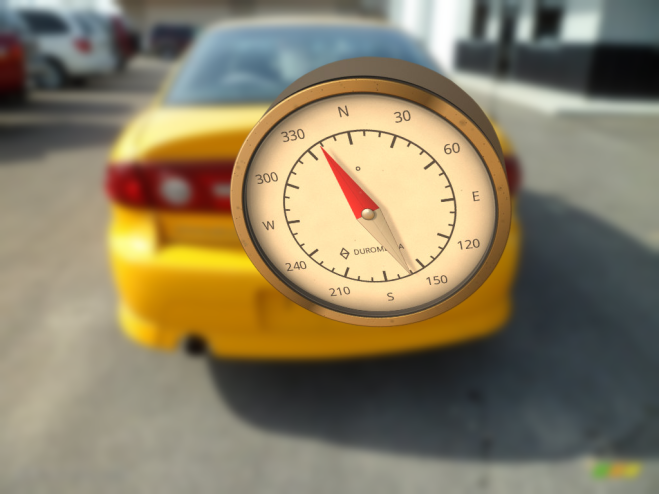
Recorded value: 340 °
